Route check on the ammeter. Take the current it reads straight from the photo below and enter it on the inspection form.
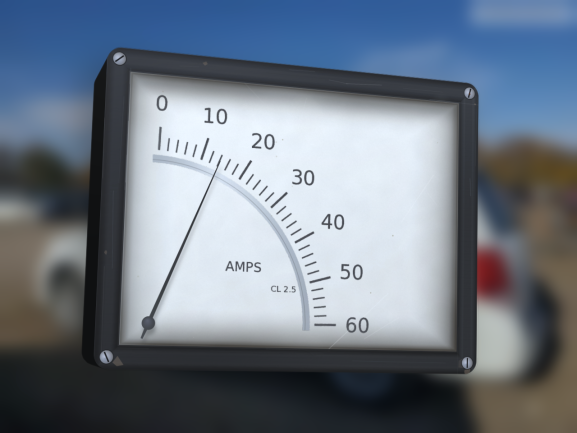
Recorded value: 14 A
